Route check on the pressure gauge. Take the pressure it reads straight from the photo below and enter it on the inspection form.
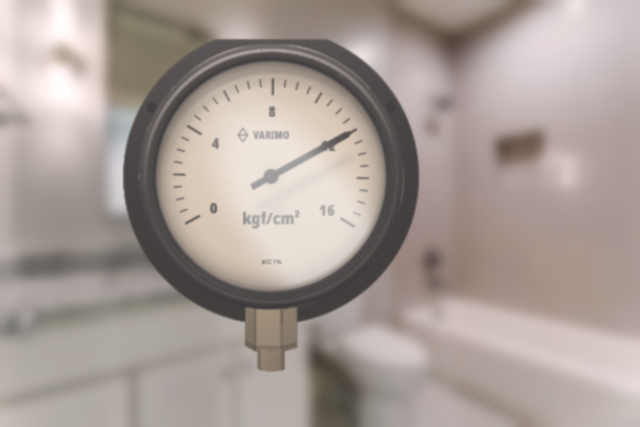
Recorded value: 12 kg/cm²
